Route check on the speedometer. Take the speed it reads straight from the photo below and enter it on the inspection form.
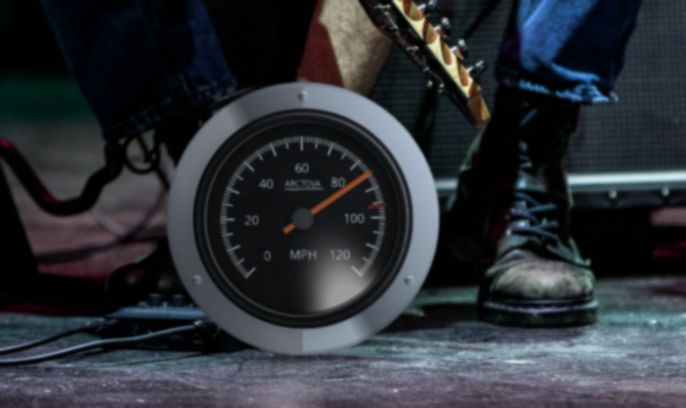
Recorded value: 85 mph
